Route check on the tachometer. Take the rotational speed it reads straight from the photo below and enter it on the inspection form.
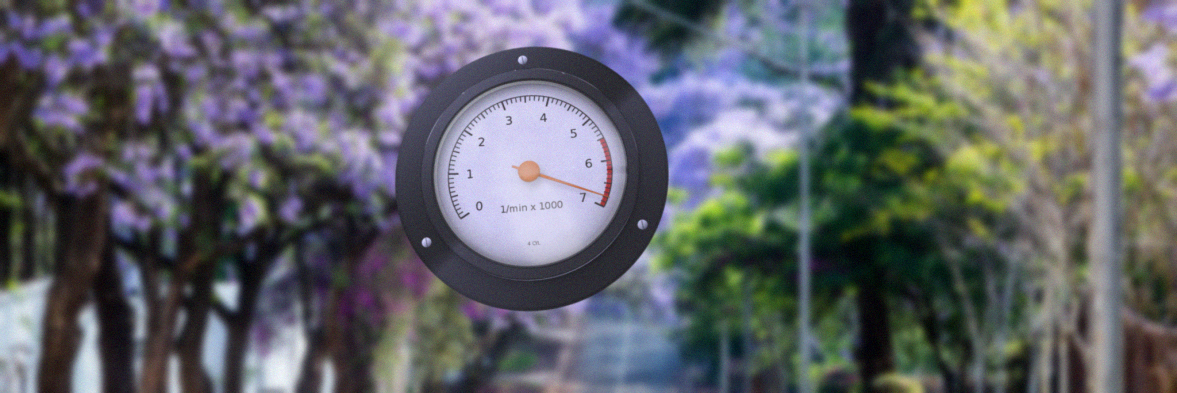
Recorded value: 6800 rpm
